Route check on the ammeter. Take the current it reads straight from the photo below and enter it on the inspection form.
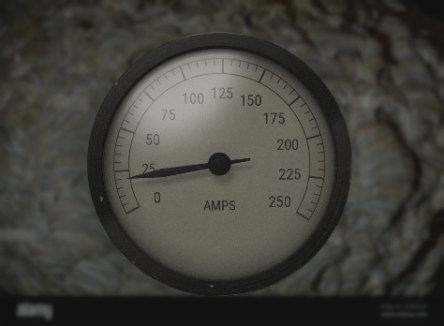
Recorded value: 20 A
